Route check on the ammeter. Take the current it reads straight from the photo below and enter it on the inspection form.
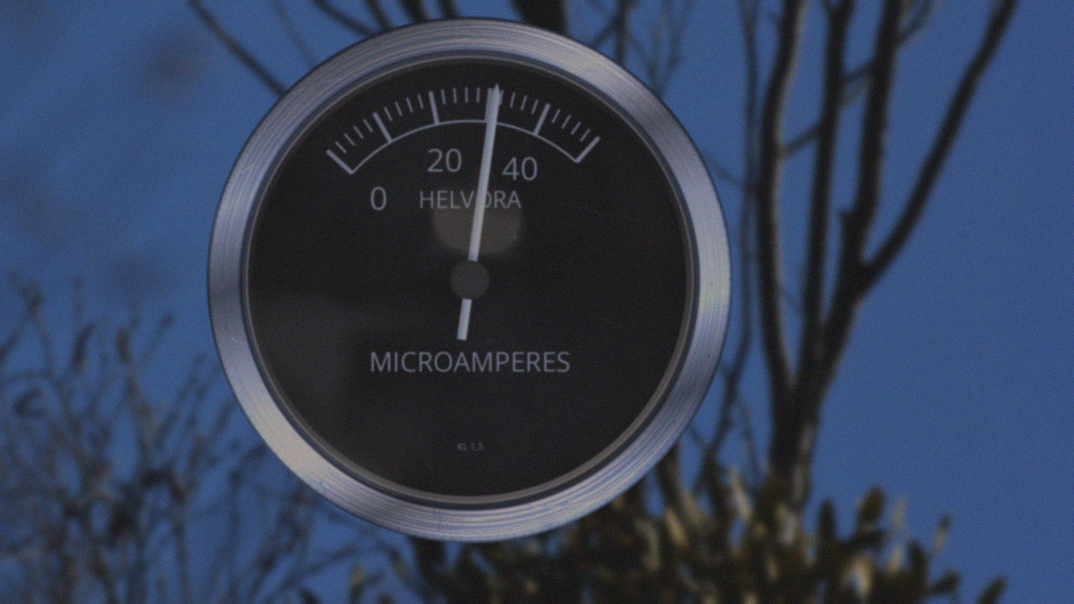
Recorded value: 31 µA
